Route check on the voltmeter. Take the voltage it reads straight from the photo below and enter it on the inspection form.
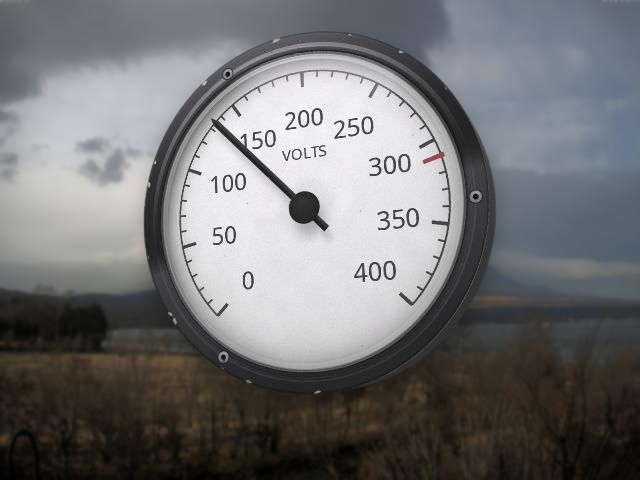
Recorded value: 135 V
